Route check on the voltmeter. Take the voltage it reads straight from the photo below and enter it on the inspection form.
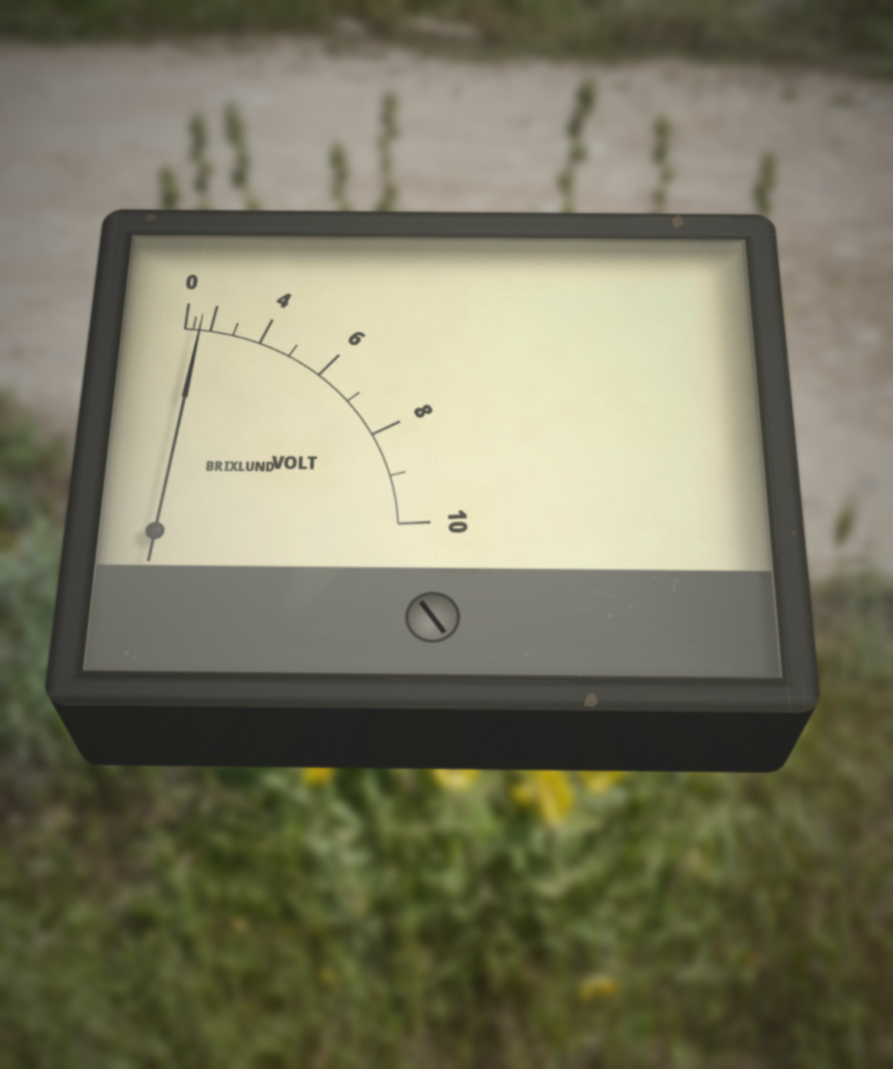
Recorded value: 1.5 V
